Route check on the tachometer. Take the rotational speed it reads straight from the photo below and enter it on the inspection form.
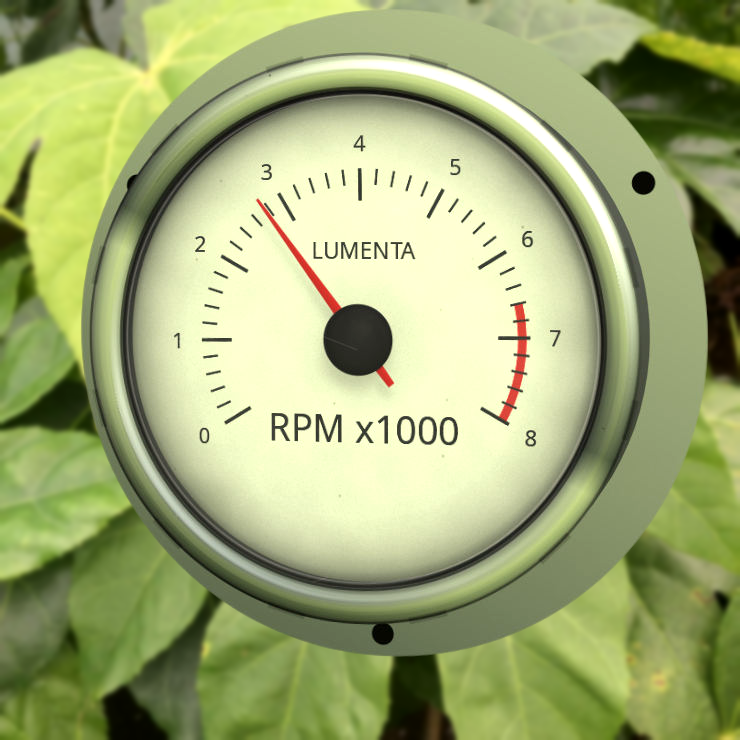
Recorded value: 2800 rpm
